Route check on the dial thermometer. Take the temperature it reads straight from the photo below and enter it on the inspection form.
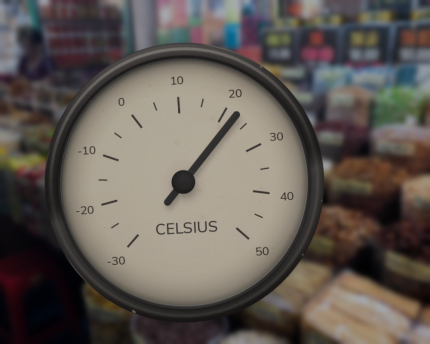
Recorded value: 22.5 °C
